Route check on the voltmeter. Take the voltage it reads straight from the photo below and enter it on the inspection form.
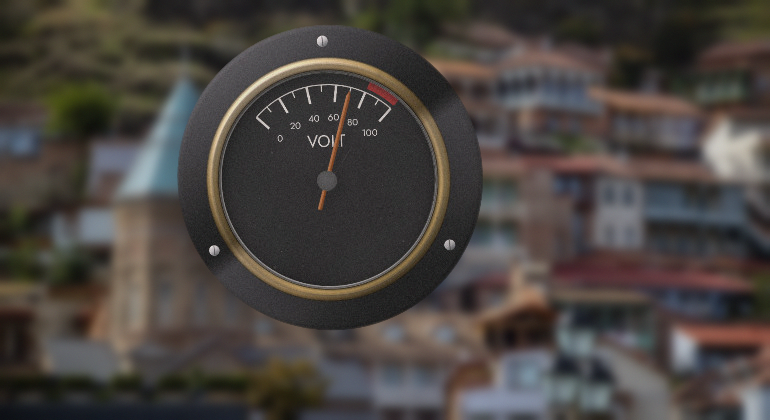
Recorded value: 70 V
